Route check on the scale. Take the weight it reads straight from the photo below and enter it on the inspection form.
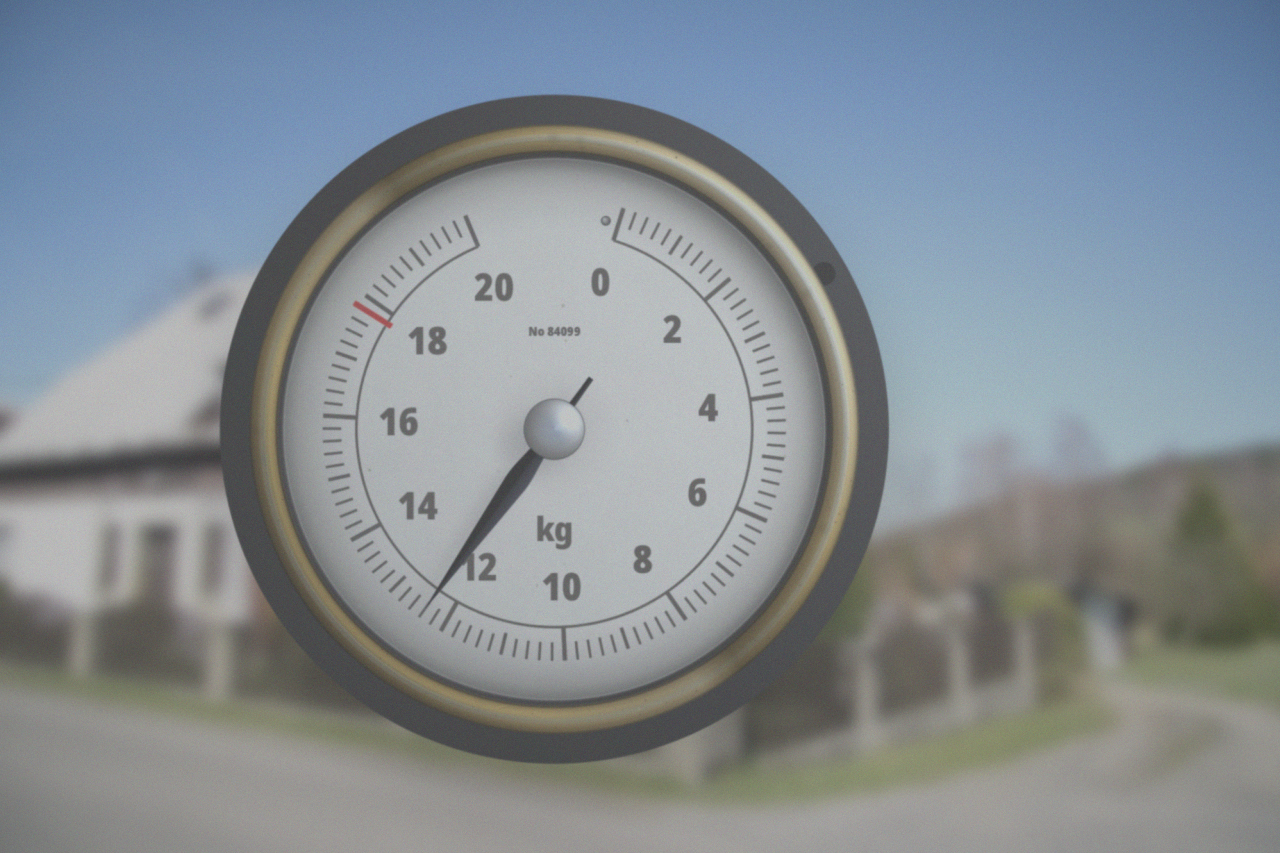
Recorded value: 12.4 kg
